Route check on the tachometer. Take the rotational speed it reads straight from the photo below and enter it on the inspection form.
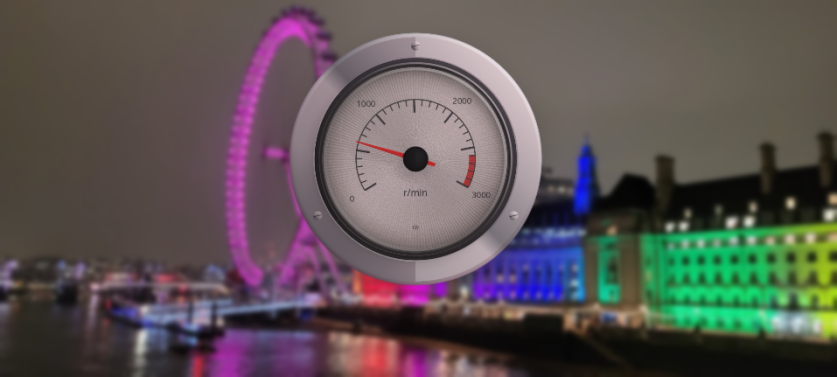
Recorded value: 600 rpm
